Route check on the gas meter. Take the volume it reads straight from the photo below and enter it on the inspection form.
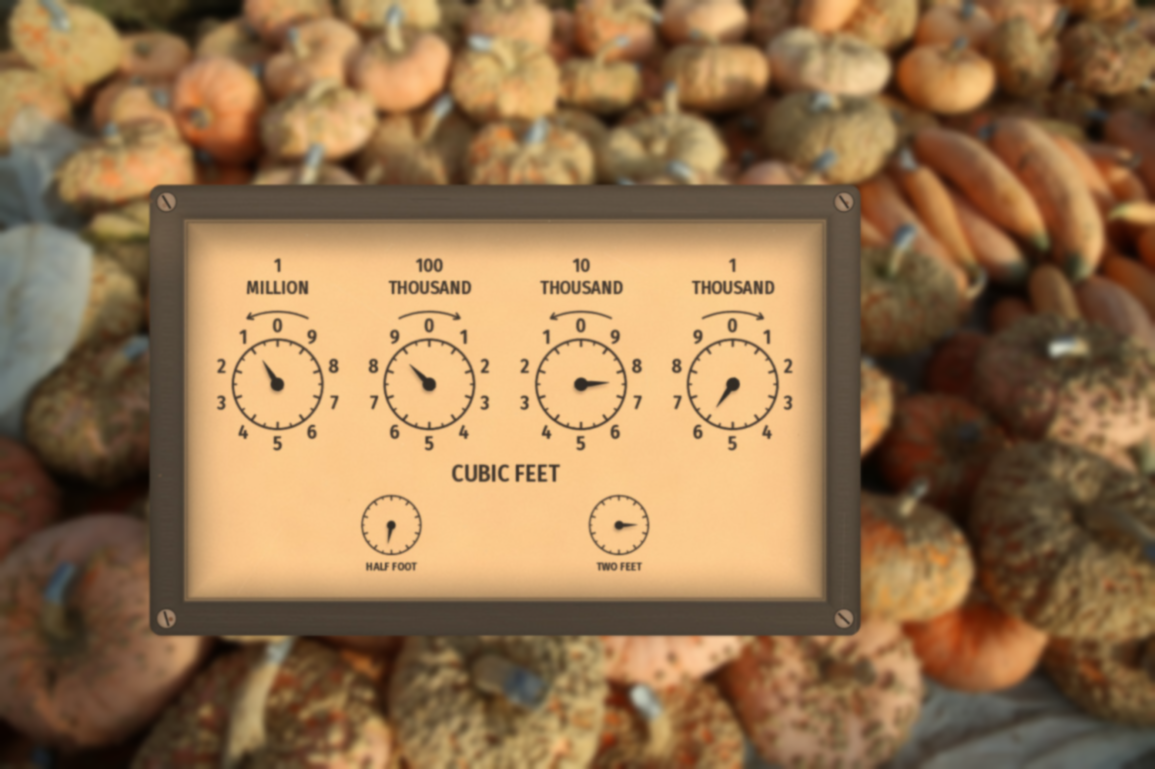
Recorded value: 87600 ft³
